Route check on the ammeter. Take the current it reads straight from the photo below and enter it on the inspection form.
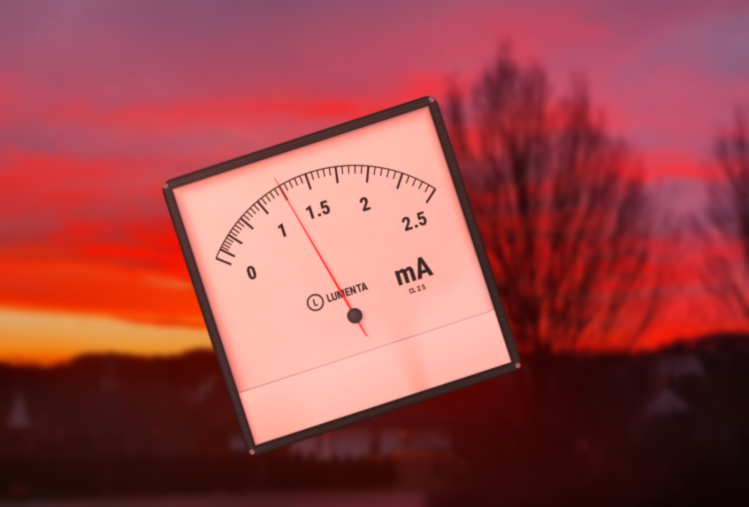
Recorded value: 1.25 mA
